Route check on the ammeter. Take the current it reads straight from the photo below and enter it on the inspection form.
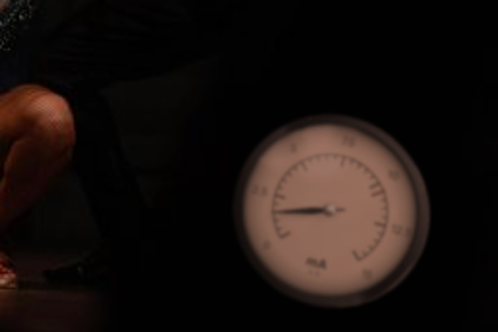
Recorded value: 1.5 mA
